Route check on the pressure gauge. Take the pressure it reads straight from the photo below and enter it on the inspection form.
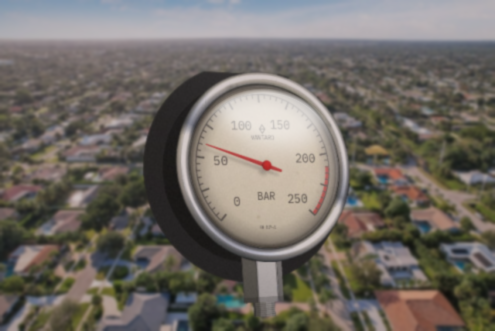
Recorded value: 60 bar
